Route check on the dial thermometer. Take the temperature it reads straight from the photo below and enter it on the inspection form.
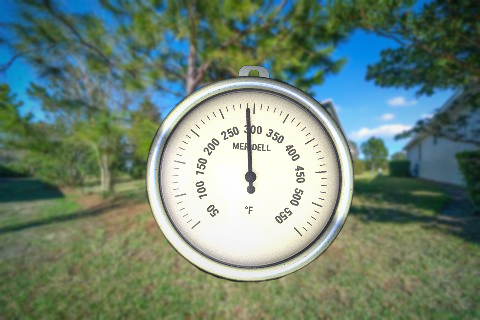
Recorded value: 290 °F
